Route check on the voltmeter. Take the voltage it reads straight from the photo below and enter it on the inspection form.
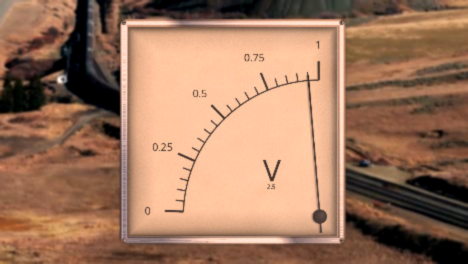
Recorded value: 0.95 V
